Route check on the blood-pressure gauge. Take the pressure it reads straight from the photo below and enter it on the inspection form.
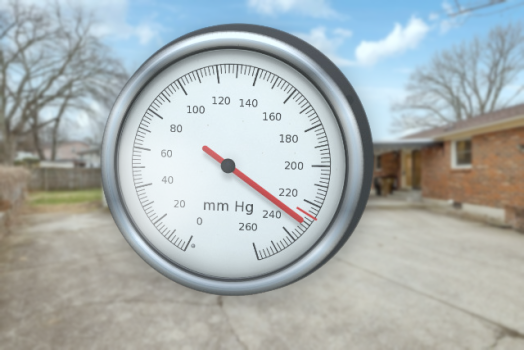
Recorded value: 230 mmHg
